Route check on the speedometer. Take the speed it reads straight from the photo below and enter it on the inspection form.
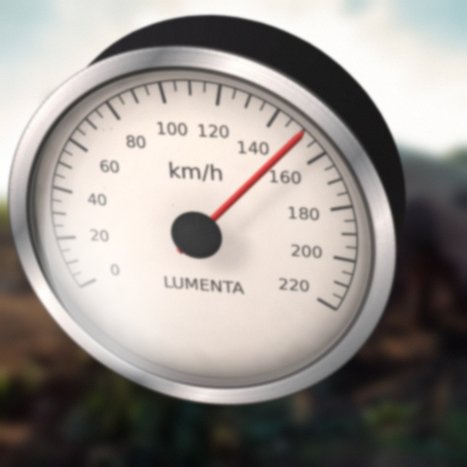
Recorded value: 150 km/h
